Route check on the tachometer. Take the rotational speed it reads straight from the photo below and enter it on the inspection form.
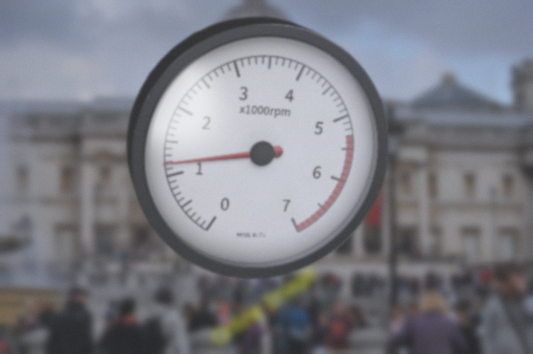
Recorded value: 1200 rpm
